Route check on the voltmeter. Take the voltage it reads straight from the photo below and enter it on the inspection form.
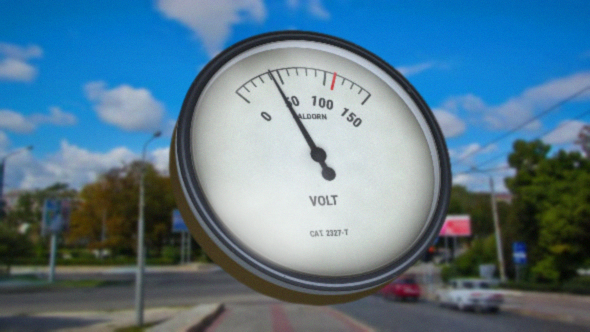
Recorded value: 40 V
